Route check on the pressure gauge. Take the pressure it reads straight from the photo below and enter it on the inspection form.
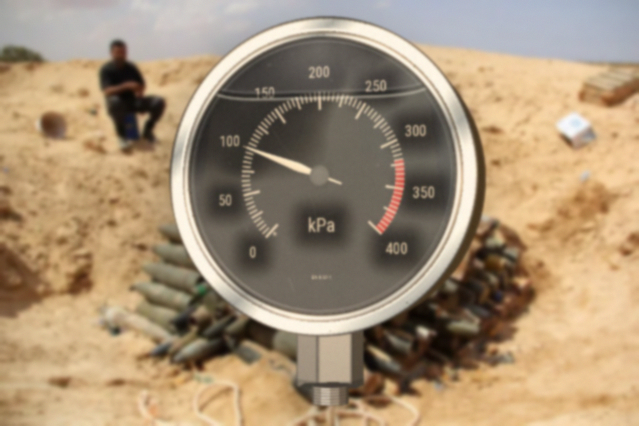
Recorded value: 100 kPa
